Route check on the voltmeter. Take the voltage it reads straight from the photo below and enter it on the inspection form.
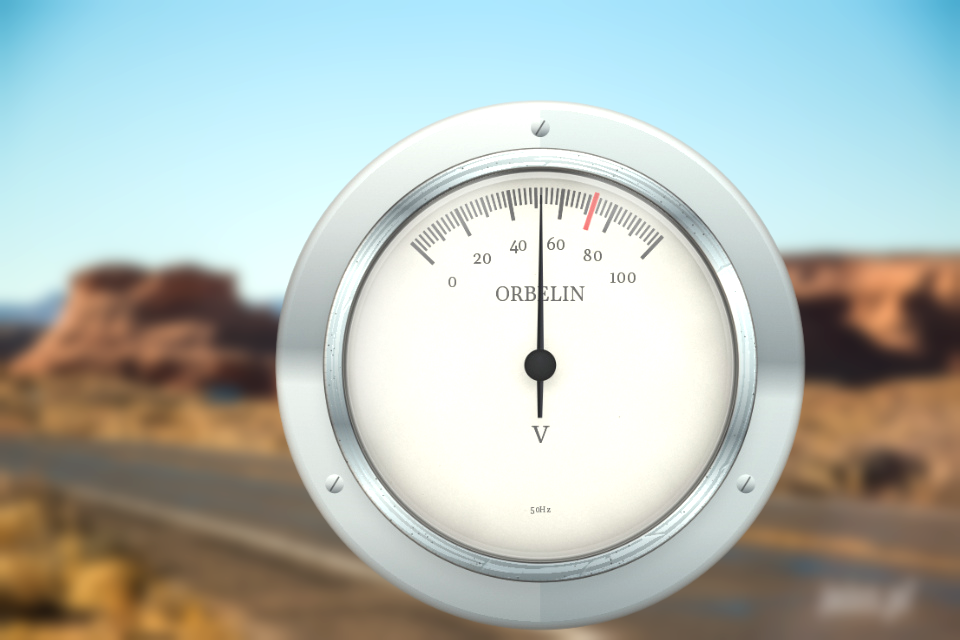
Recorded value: 52 V
